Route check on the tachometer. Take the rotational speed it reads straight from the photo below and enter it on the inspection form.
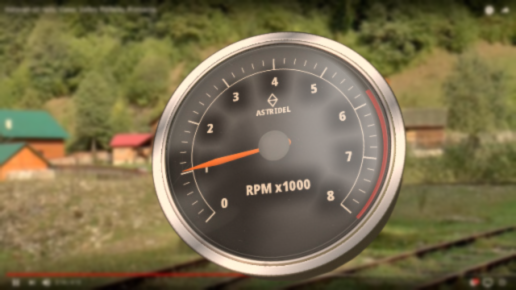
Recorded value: 1000 rpm
